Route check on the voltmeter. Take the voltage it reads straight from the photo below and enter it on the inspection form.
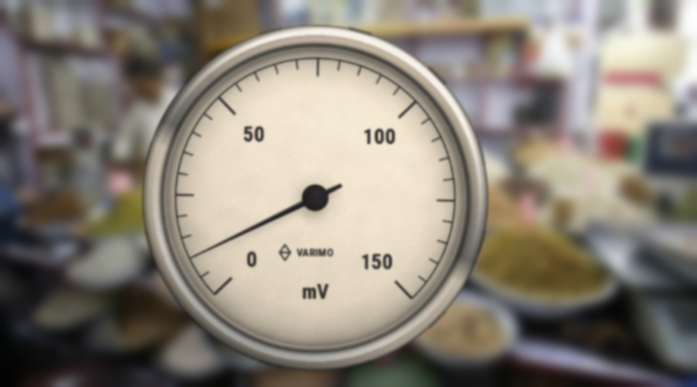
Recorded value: 10 mV
